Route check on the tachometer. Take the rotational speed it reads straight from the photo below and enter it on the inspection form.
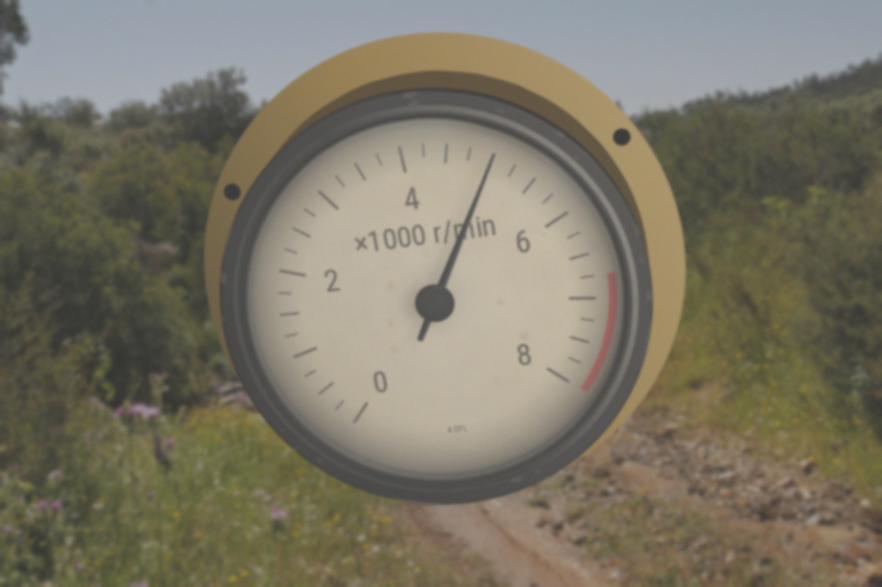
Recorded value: 5000 rpm
